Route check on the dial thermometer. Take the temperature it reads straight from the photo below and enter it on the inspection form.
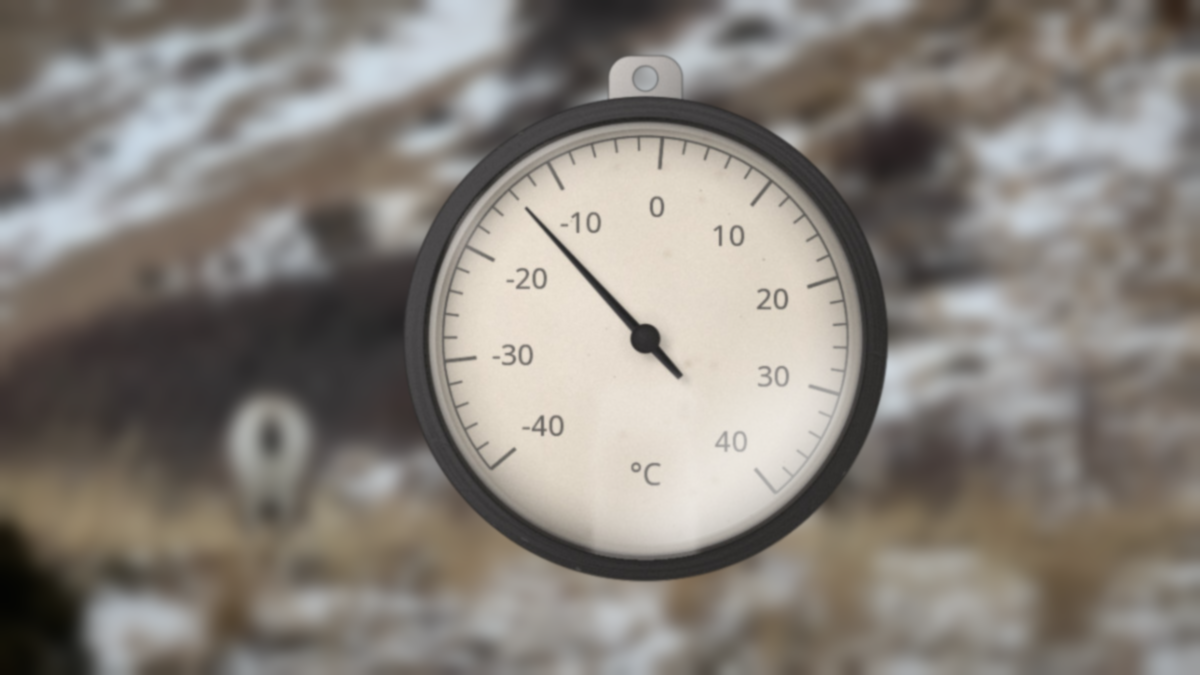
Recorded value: -14 °C
